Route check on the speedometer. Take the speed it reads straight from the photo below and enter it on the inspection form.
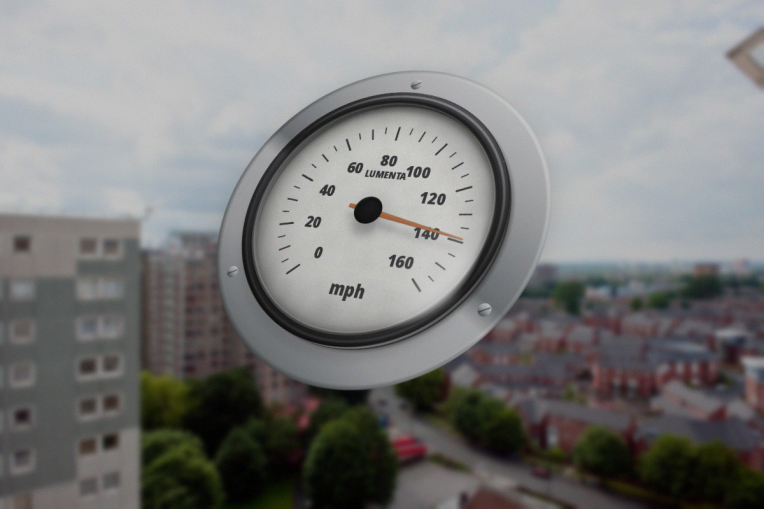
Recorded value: 140 mph
